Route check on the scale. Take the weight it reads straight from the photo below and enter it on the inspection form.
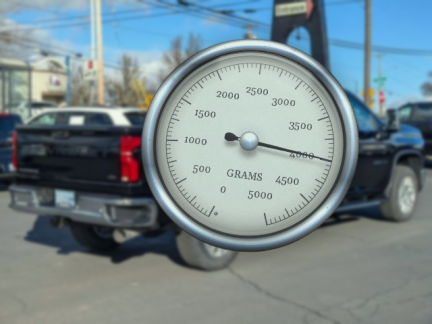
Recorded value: 4000 g
